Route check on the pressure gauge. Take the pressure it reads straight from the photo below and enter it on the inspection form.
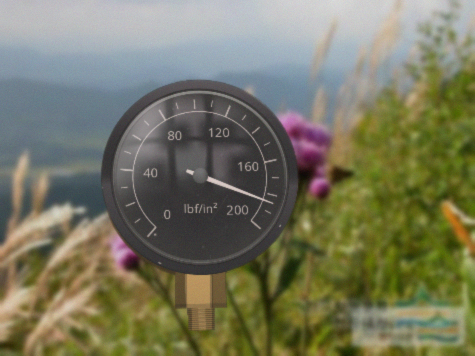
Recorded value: 185 psi
